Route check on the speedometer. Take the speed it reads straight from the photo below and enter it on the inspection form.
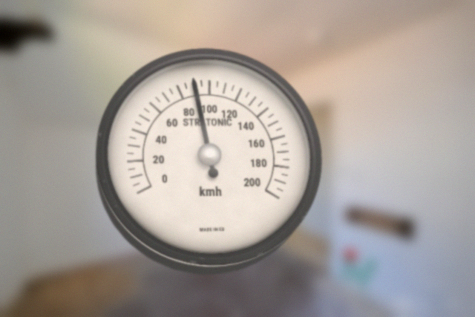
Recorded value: 90 km/h
